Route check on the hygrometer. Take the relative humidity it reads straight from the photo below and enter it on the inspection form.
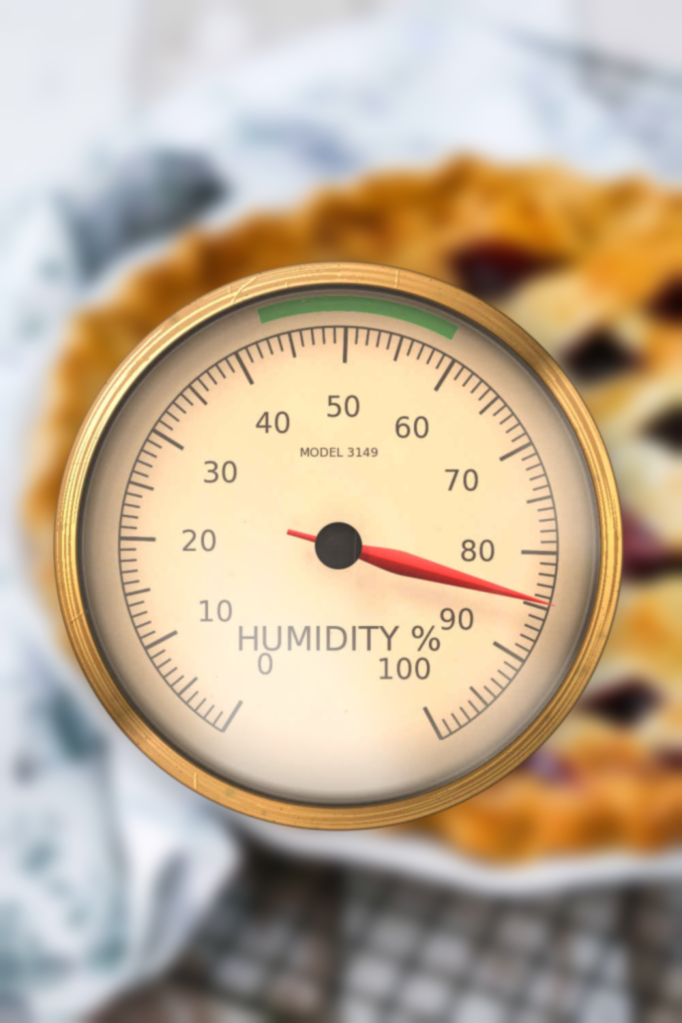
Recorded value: 84.5 %
